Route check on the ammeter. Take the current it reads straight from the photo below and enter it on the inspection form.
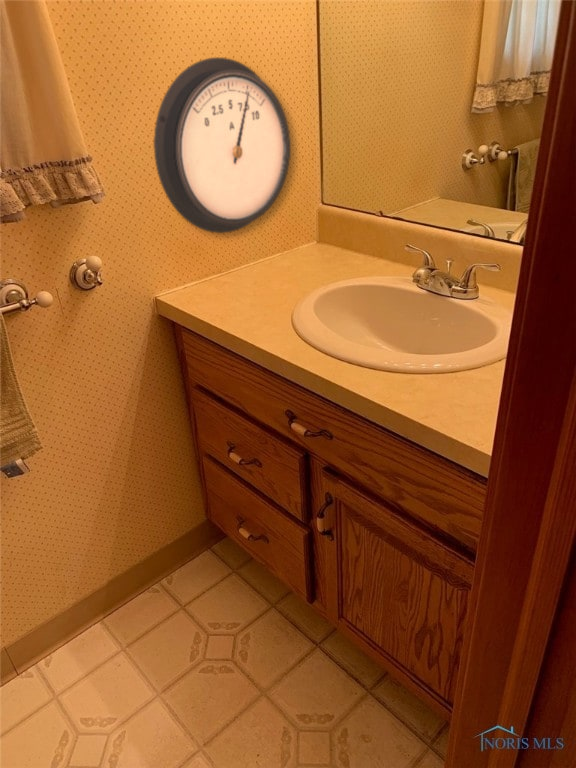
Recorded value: 7.5 A
